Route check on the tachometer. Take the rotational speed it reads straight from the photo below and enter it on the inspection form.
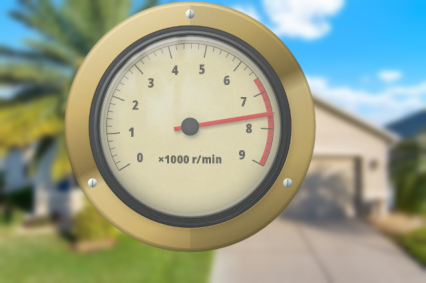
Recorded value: 7600 rpm
